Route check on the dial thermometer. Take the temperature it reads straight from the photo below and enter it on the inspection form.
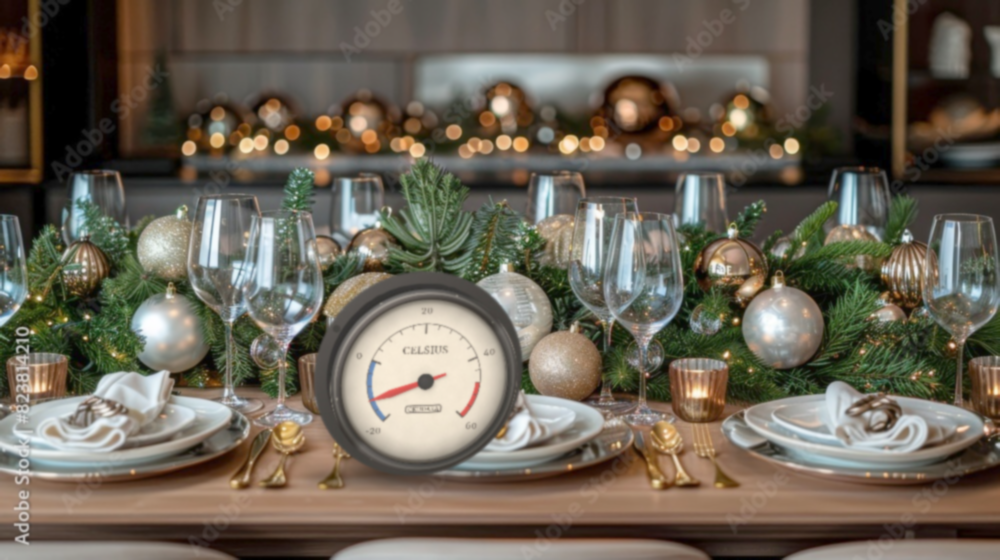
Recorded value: -12 °C
